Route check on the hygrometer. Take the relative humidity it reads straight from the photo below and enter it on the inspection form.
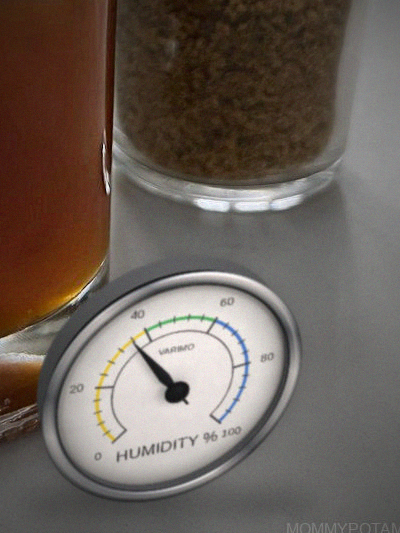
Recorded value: 36 %
